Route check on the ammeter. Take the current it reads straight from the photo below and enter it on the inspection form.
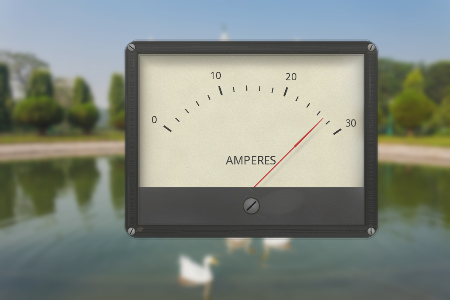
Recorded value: 27 A
